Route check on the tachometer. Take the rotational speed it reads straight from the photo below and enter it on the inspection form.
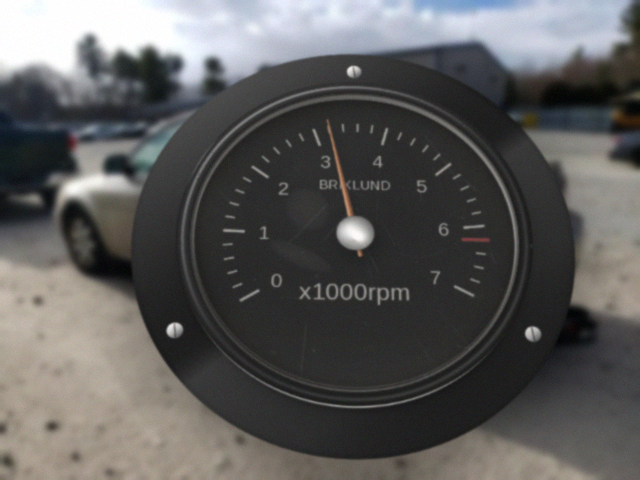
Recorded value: 3200 rpm
